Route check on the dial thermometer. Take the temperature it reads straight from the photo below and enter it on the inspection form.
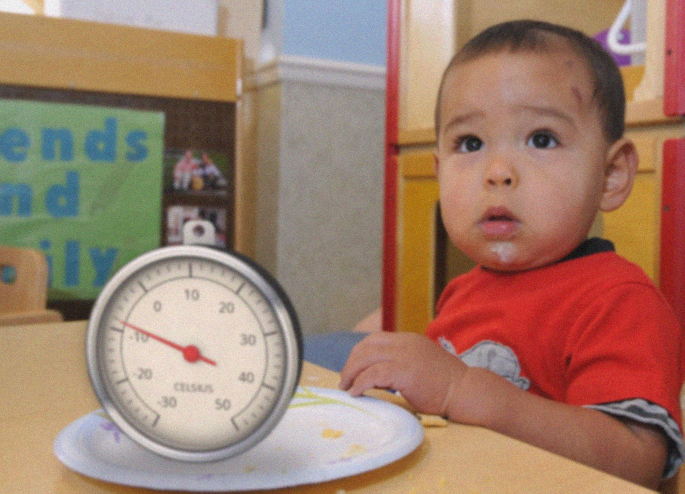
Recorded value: -8 °C
